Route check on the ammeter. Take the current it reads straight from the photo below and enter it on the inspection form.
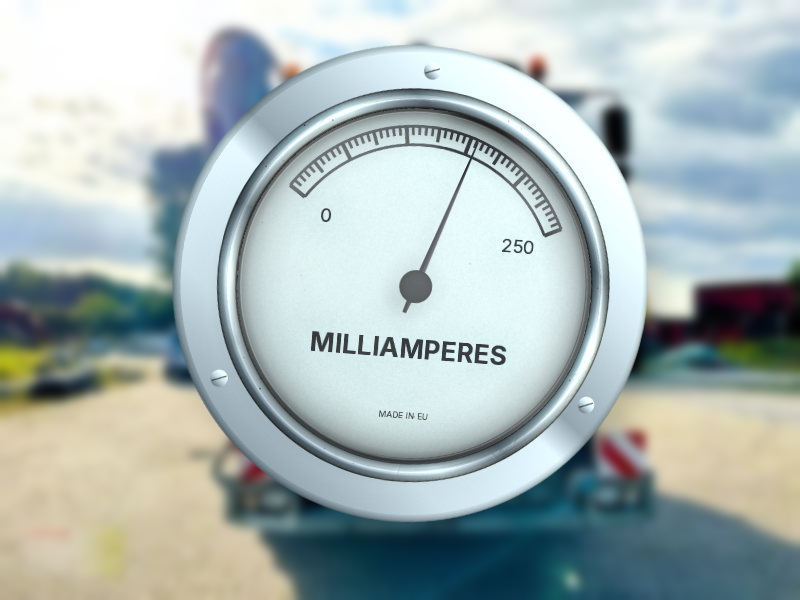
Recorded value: 155 mA
